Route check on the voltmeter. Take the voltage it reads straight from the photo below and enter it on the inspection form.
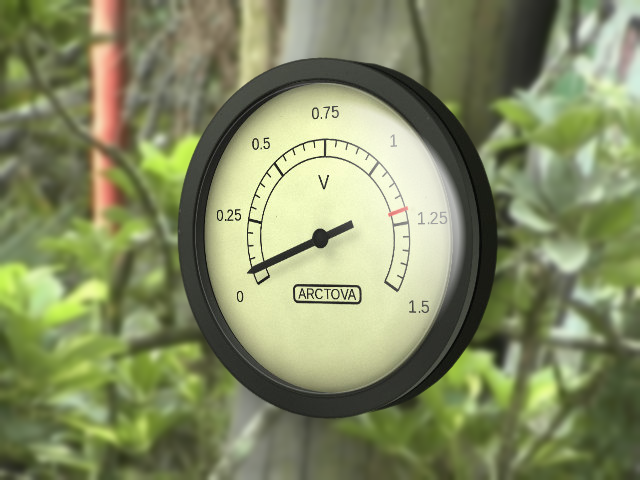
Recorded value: 0.05 V
